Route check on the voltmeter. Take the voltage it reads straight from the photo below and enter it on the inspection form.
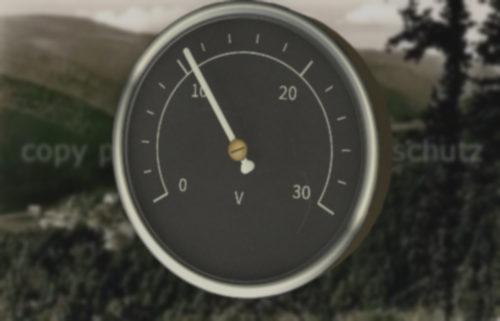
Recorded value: 11 V
